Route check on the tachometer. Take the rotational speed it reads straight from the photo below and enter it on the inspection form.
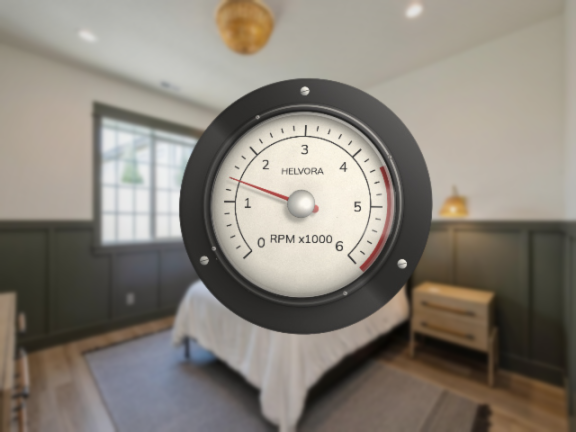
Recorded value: 1400 rpm
